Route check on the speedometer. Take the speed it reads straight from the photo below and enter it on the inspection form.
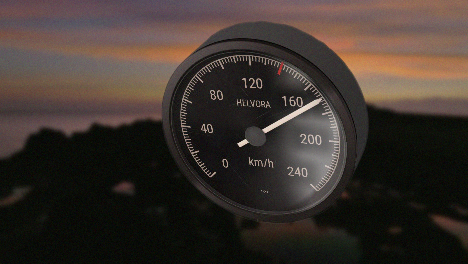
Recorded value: 170 km/h
